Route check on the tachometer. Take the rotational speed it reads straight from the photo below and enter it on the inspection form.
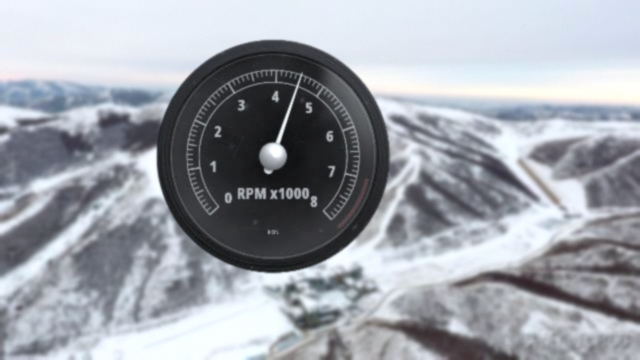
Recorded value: 4500 rpm
